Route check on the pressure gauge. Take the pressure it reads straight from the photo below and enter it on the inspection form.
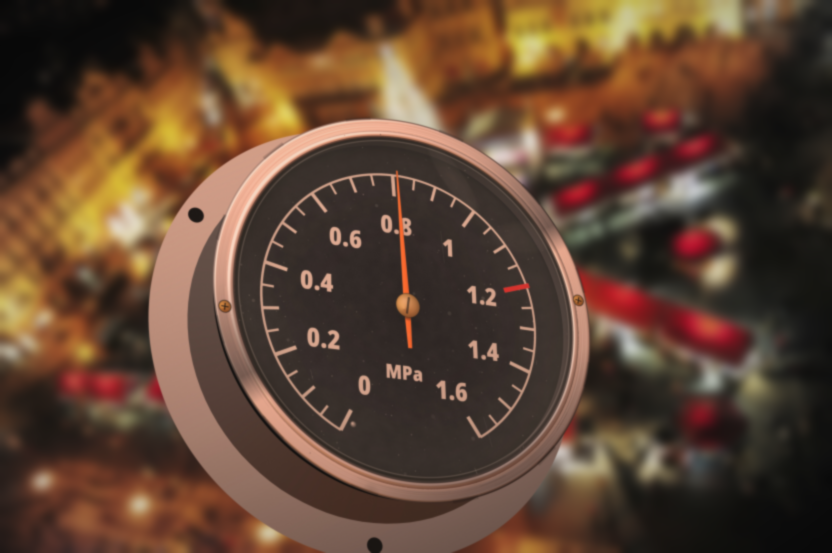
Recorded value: 0.8 MPa
